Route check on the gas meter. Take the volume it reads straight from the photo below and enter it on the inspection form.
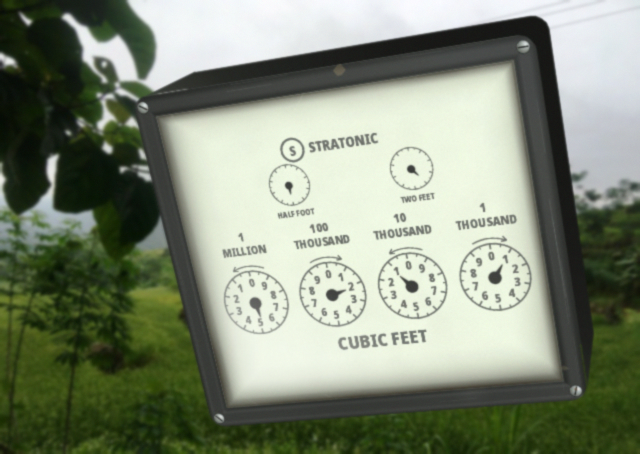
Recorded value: 521100 ft³
